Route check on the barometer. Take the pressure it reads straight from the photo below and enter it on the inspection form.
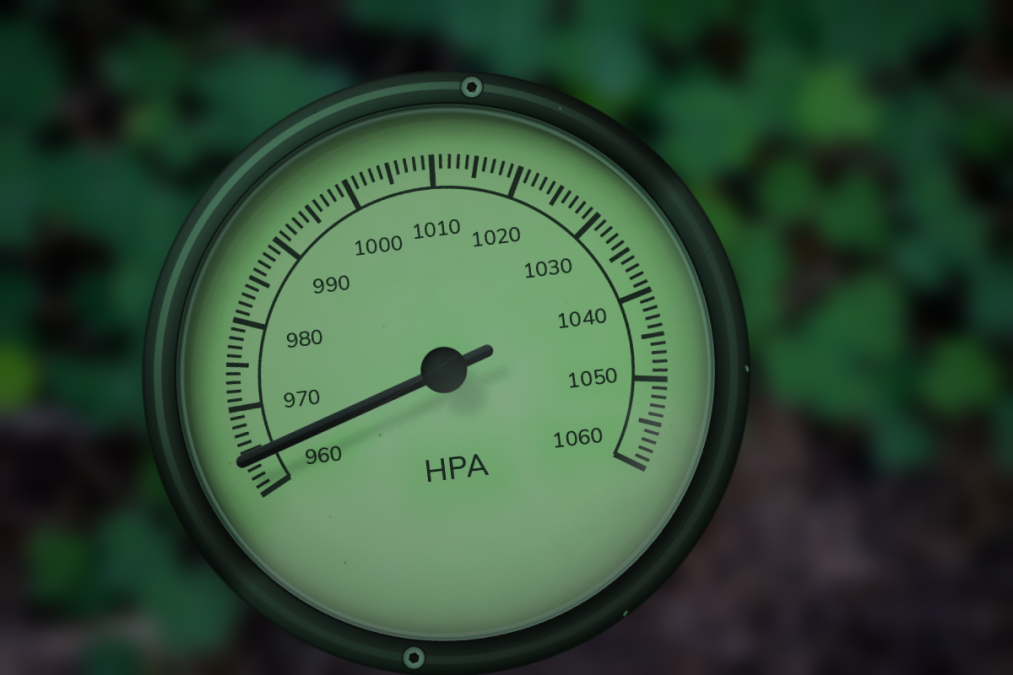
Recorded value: 964 hPa
